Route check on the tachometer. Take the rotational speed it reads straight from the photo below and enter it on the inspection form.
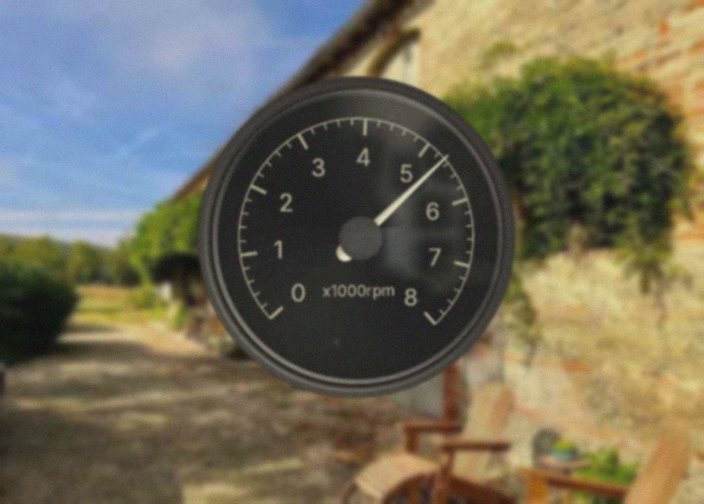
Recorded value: 5300 rpm
